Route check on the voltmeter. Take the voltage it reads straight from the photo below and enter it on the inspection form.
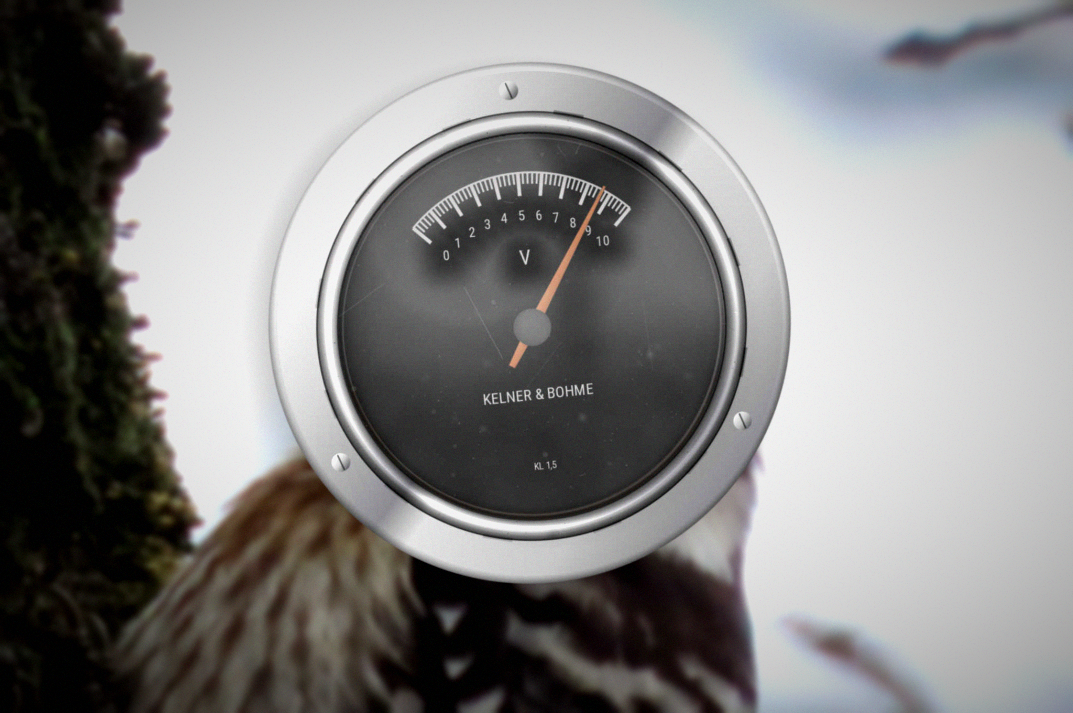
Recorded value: 8.6 V
